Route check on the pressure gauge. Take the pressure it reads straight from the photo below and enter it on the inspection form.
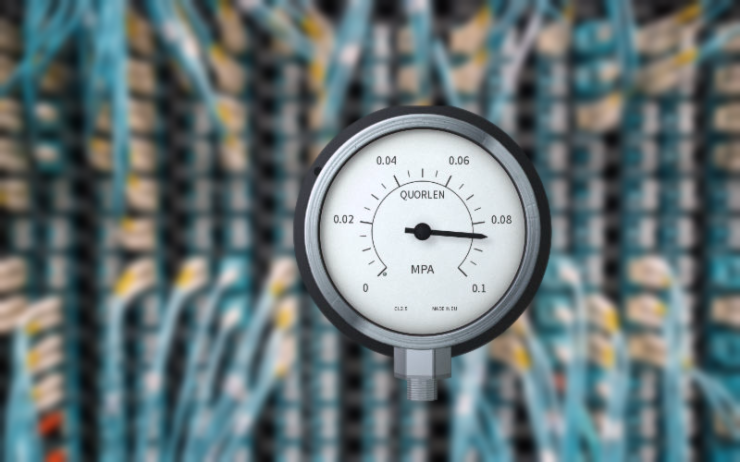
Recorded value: 0.085 MPa
